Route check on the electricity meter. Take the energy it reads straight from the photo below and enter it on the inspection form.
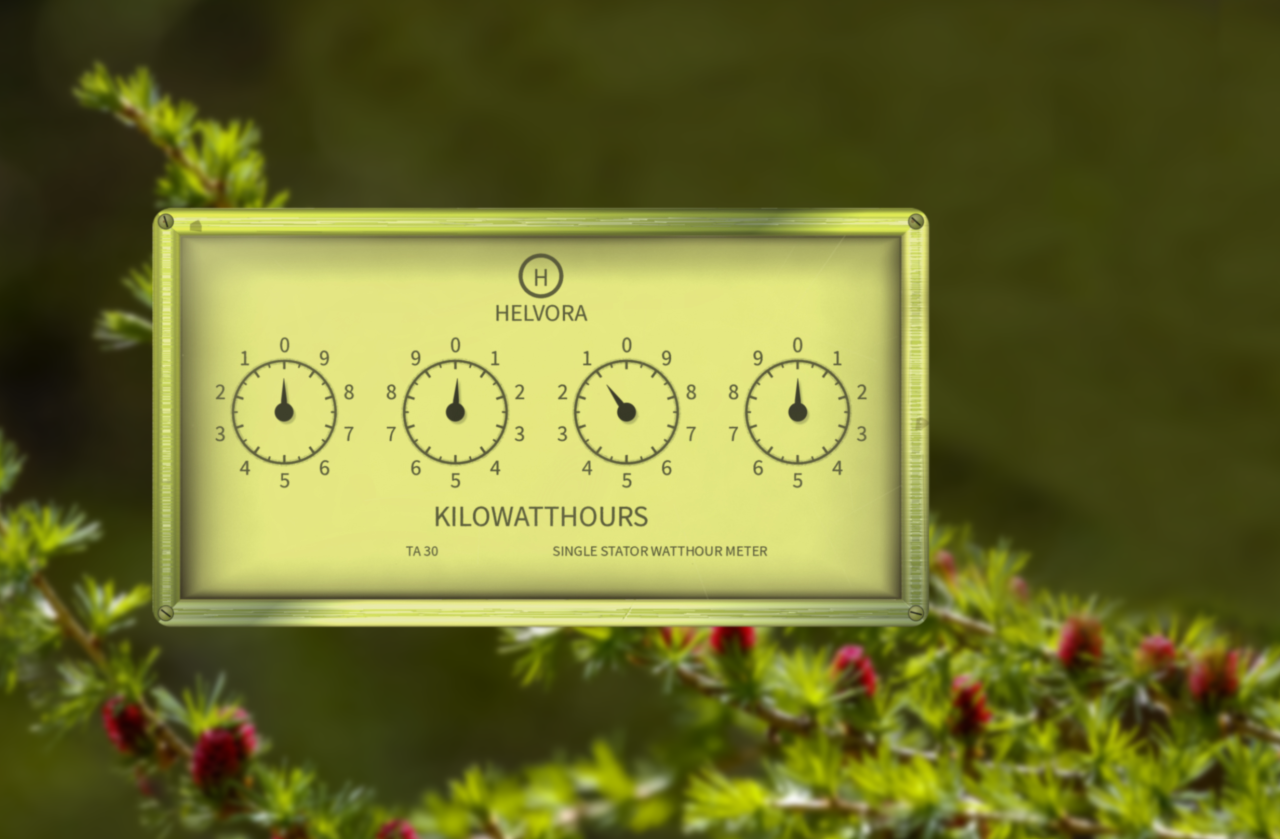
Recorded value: 10 kWh
